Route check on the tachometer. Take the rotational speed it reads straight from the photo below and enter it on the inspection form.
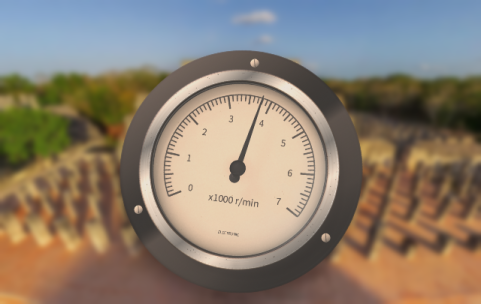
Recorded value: 3800 rpm
